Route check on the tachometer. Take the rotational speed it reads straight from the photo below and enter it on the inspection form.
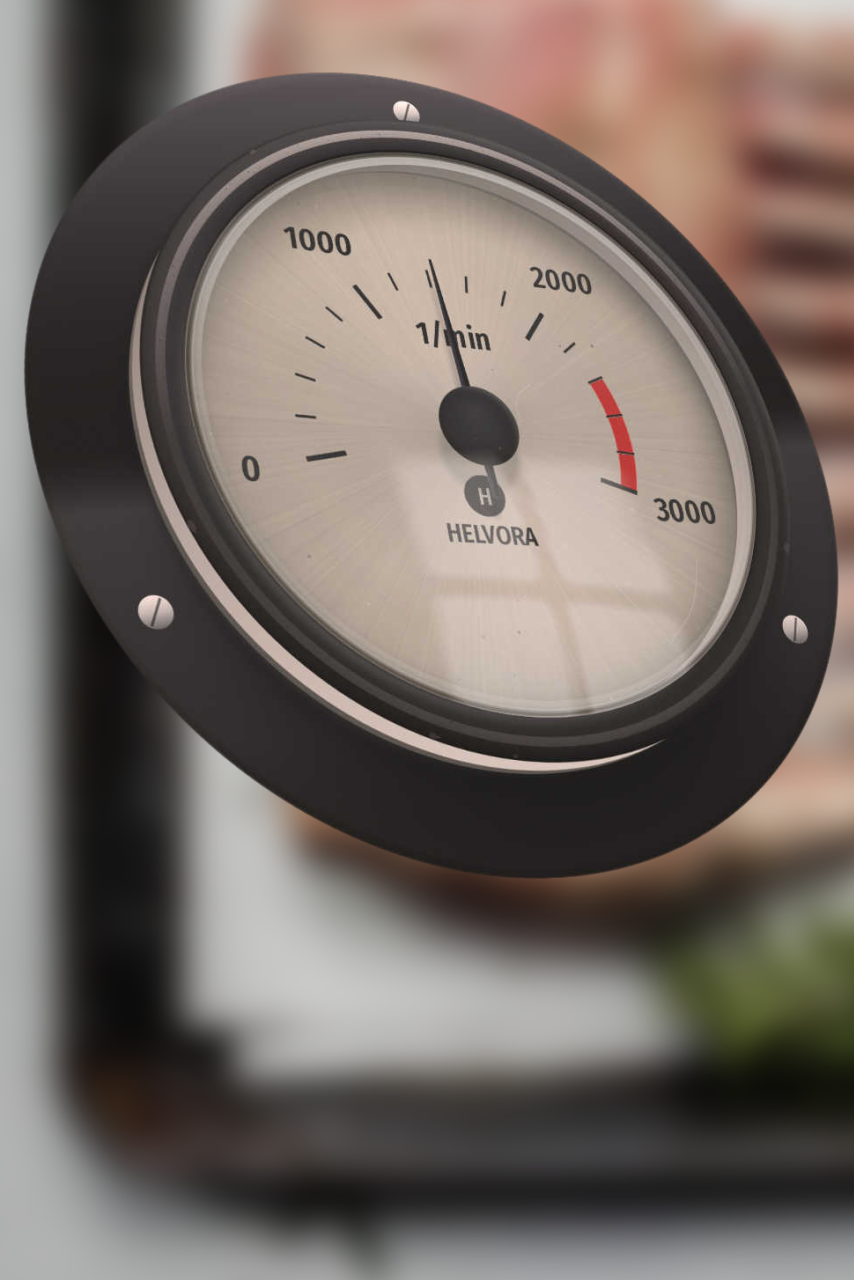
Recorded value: 1400 rpm
